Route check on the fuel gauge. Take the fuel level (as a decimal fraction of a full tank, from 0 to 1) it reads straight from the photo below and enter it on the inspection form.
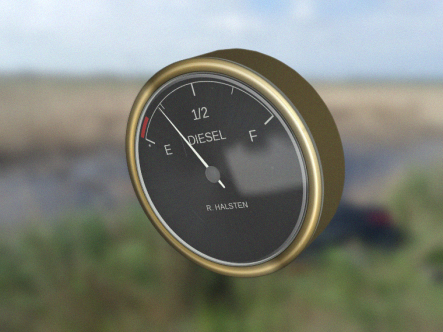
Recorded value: 0.25
